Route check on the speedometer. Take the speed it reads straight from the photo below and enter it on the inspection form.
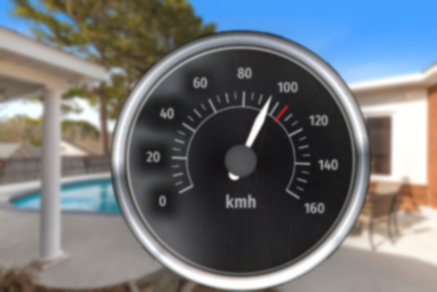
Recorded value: 95 km/h
